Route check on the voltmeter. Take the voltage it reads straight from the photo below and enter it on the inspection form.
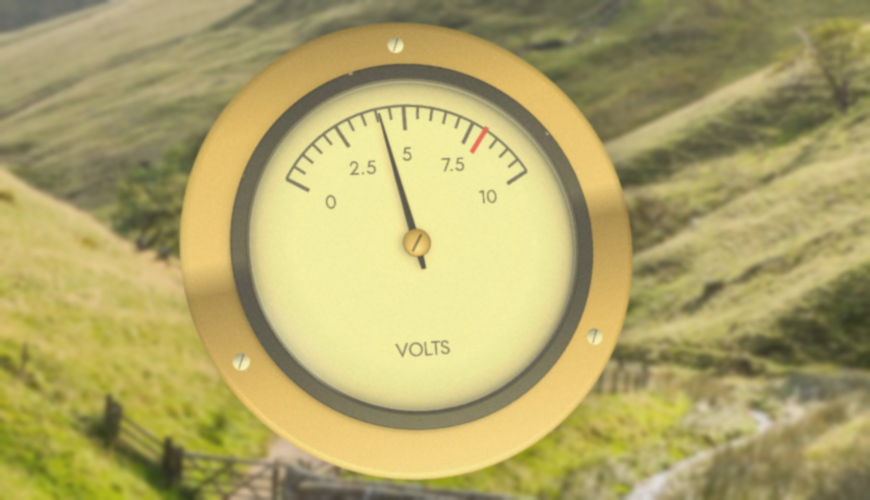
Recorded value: 4 V
